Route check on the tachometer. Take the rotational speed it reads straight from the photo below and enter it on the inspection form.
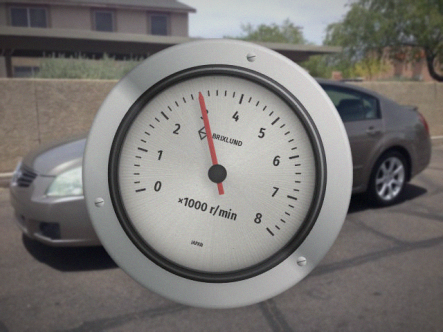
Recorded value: 3000 rpm
